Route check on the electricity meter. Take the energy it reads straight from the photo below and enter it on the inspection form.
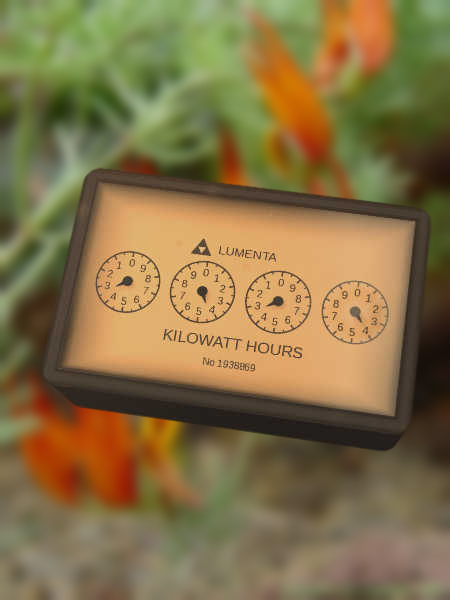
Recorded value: 3434 kWh
